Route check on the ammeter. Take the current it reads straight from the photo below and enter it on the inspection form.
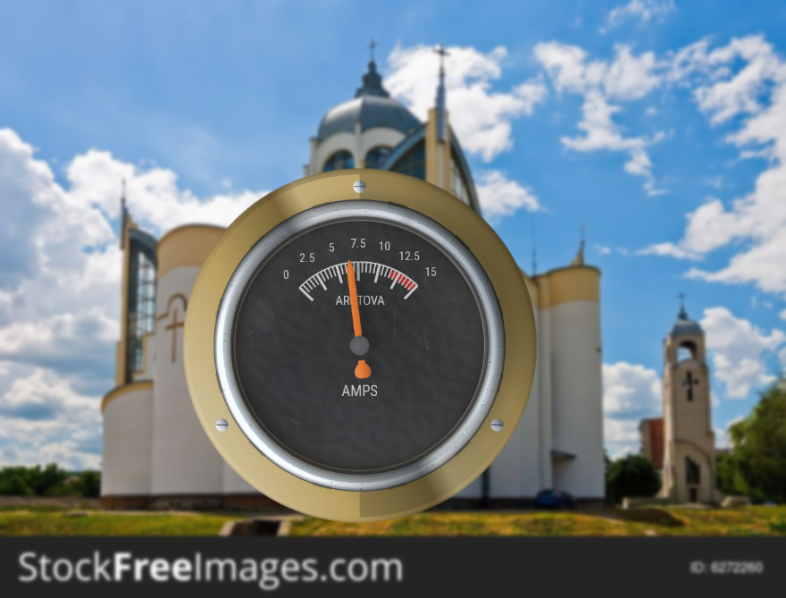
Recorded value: 6.5 A
